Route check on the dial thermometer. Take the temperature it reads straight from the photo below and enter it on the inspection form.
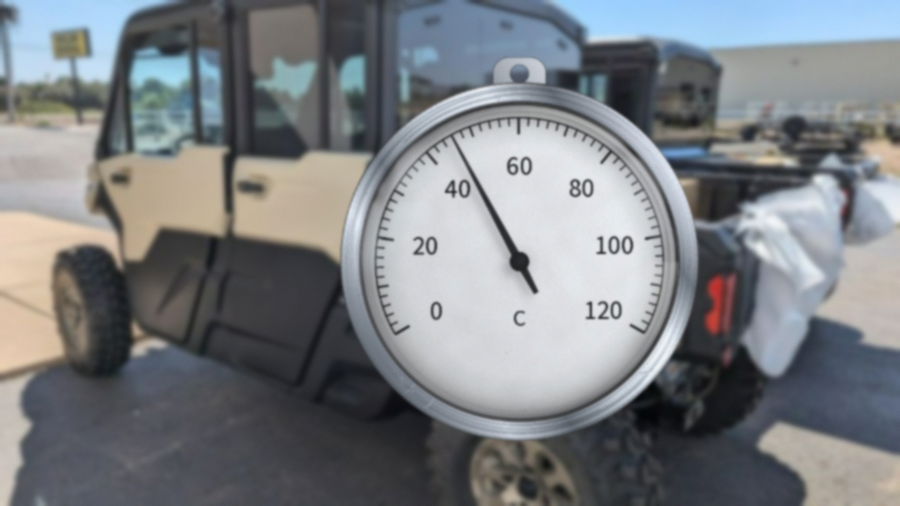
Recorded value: 46 °C
